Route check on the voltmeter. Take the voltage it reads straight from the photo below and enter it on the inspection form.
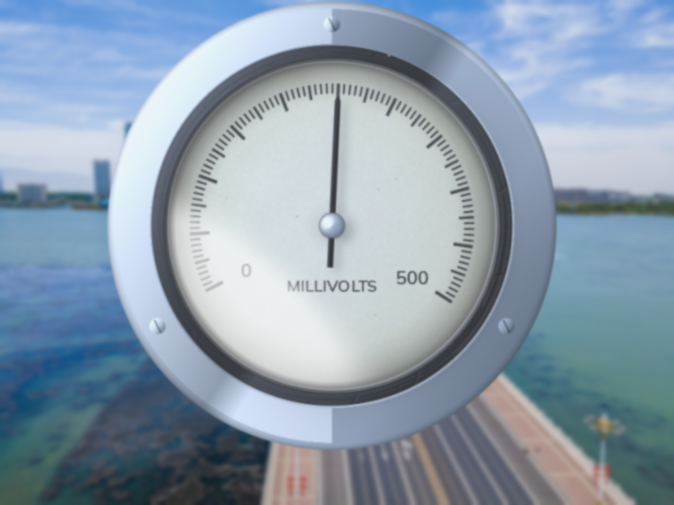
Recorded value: 250 mV
